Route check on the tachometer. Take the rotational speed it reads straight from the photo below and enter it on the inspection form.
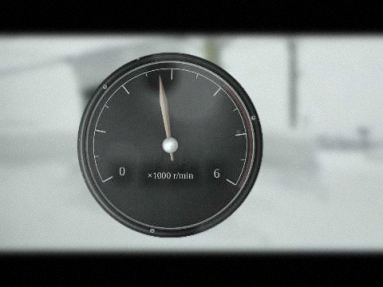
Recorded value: 2750 rpm
